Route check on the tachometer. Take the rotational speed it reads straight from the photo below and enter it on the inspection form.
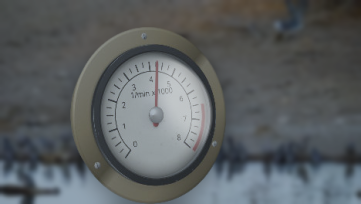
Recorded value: 4250 rpm
